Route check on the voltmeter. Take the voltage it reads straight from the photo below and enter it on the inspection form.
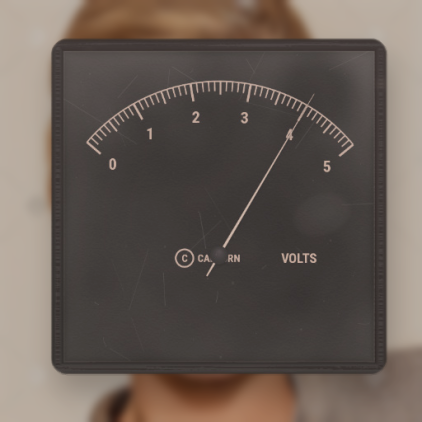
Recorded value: 4 V
